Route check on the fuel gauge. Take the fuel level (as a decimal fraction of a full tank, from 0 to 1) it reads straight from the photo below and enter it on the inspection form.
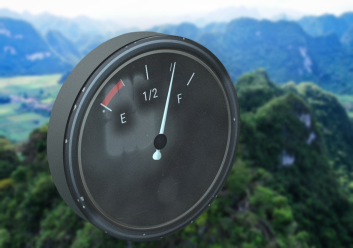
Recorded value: 0.75
